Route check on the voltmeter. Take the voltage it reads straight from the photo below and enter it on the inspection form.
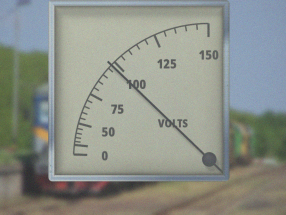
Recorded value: 97.5 V
